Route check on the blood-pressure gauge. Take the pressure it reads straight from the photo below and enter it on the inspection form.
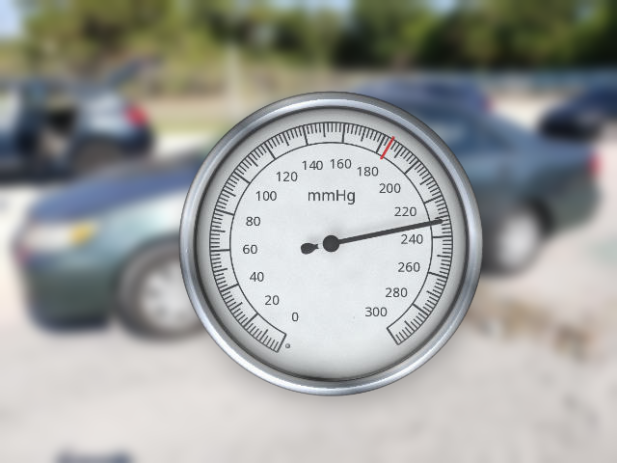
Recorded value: 232 mmHg
